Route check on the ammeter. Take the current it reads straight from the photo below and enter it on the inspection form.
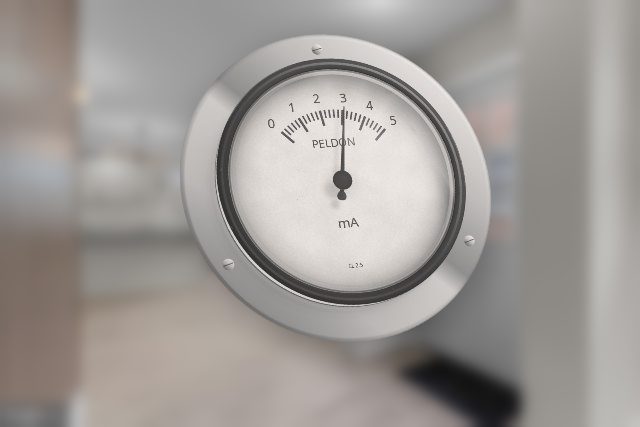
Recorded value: 3 mA
